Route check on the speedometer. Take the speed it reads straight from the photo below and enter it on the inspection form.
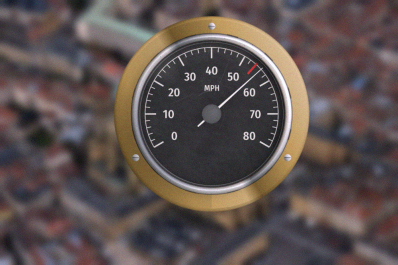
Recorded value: 56 mph
